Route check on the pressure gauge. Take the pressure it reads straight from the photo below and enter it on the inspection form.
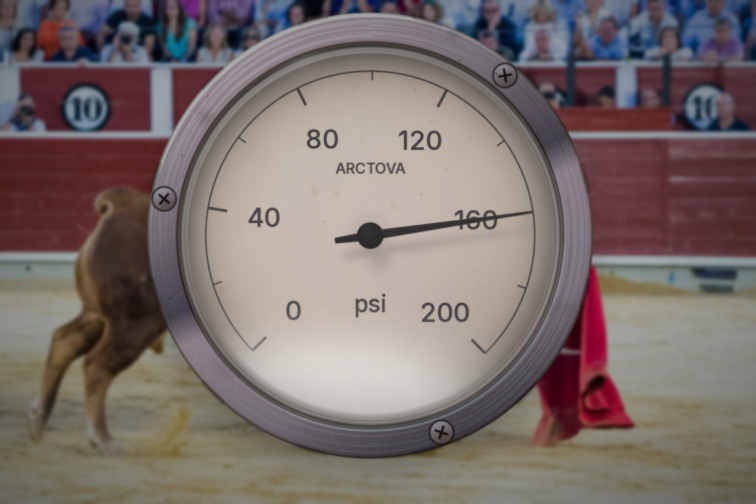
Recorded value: 160 psi
